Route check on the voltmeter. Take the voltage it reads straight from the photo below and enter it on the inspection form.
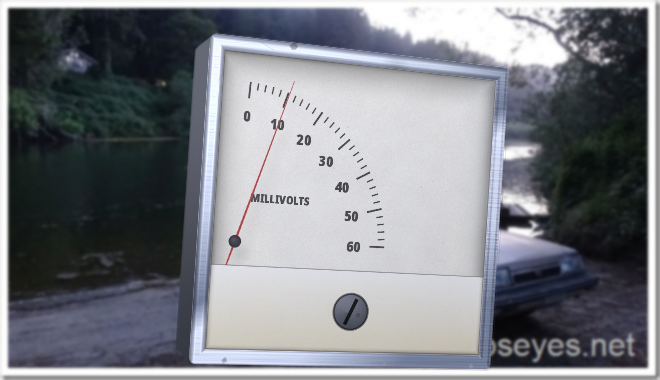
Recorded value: 10 mV
